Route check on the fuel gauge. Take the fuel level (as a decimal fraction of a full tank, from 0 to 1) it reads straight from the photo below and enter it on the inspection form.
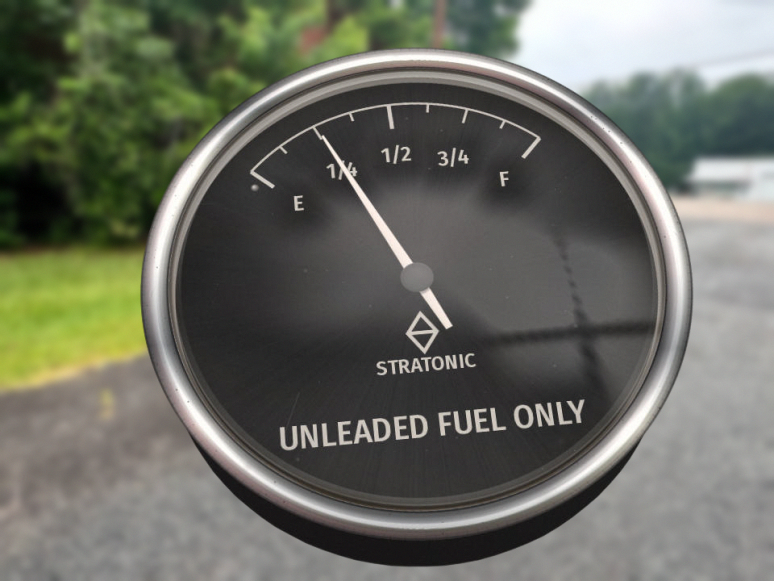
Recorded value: 0.25
